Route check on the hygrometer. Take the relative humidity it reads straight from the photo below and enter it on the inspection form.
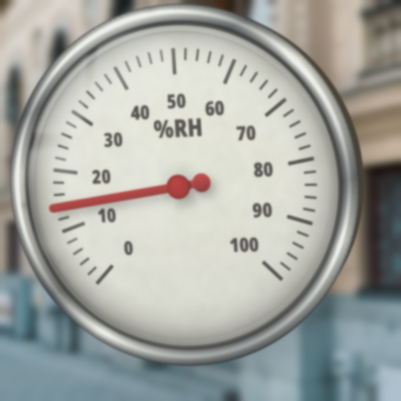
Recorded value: 14 %
